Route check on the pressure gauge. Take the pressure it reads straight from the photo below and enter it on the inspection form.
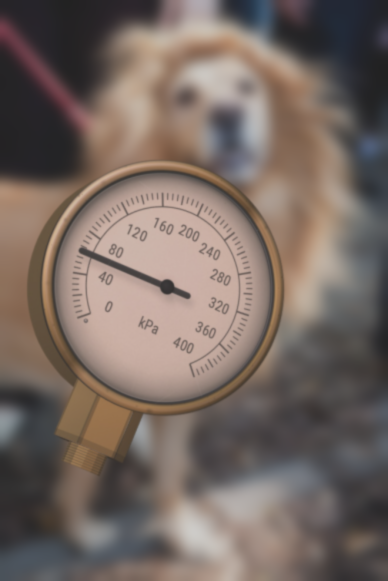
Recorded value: 60 kPa
